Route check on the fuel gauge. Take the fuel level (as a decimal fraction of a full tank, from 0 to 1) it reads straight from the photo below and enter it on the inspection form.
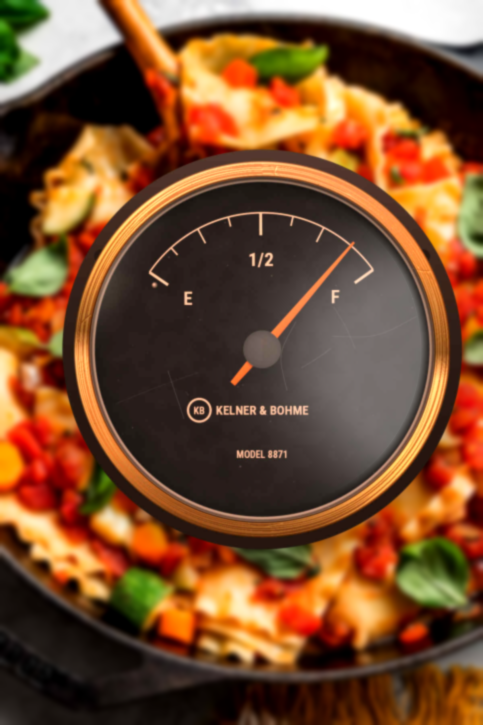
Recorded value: 0.875
